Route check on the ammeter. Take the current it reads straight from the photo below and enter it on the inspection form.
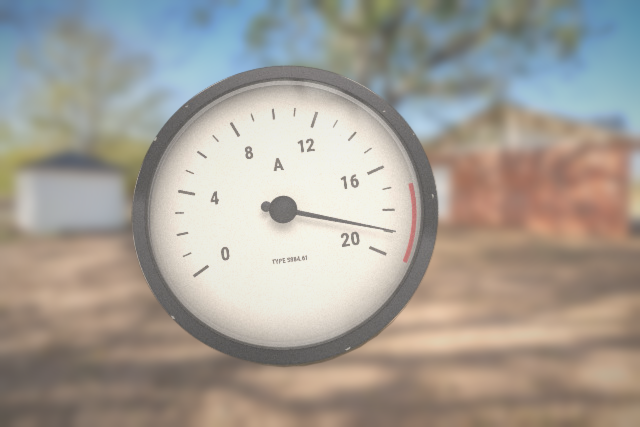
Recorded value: 19 A
